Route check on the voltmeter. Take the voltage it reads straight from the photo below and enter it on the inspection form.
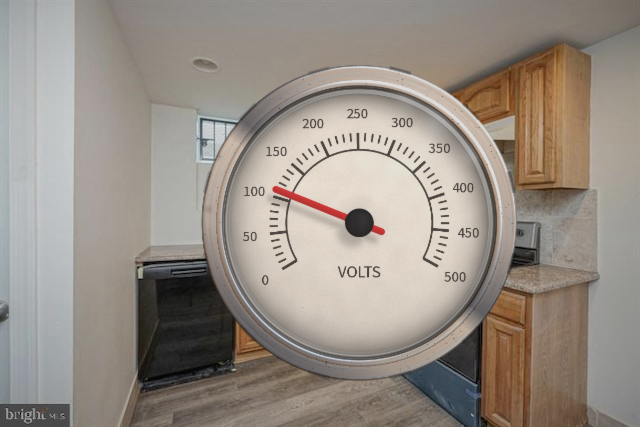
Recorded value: 110 V
